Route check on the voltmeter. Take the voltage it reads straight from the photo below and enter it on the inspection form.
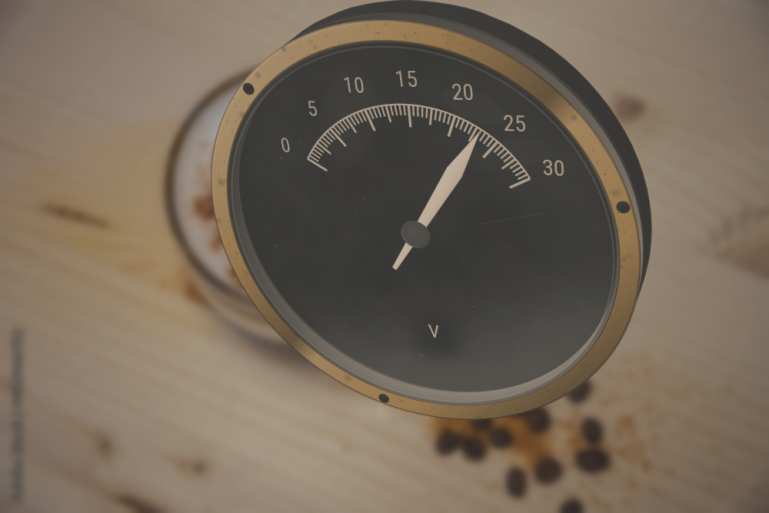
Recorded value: 23 V
